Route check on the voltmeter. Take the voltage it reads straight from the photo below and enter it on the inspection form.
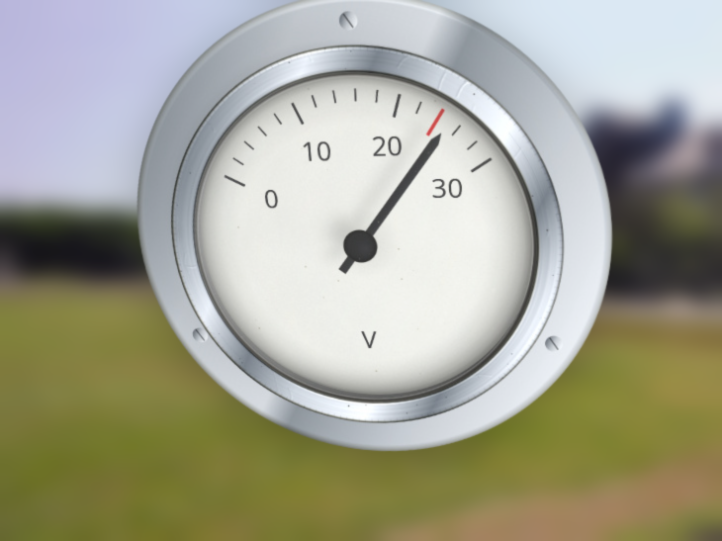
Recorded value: 25 V
